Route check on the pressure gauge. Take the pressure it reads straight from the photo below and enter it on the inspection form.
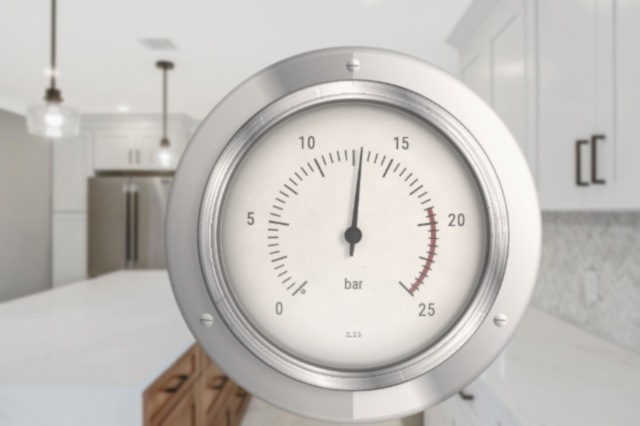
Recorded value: 13 bar
